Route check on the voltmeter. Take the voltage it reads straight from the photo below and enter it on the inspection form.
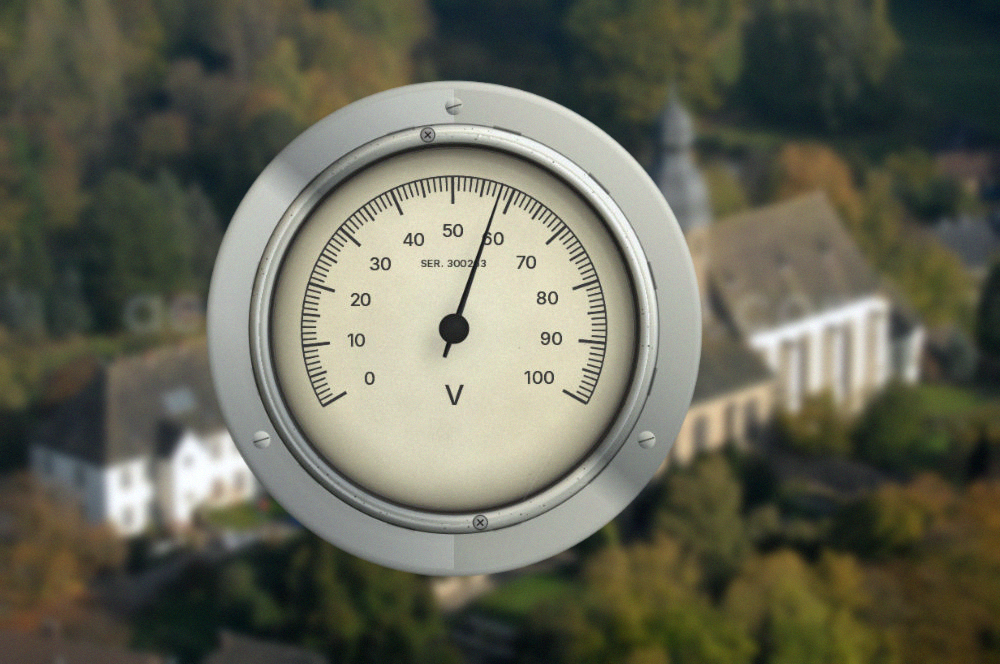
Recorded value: 58 V
